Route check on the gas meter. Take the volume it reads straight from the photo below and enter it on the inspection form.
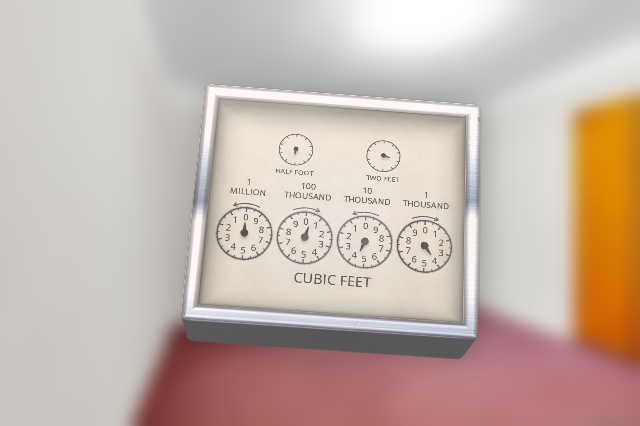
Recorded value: 4400 ft³
